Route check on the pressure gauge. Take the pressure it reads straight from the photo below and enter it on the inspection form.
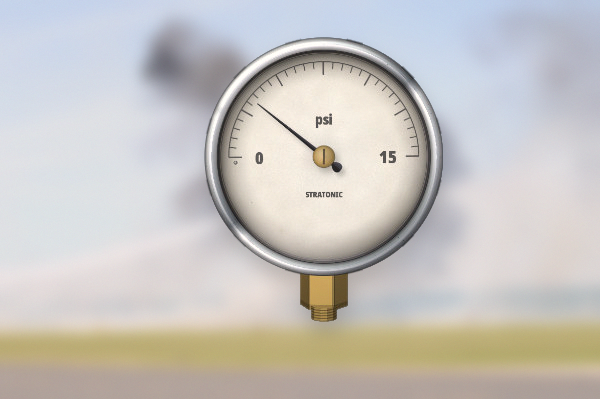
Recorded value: 3.25 psi
